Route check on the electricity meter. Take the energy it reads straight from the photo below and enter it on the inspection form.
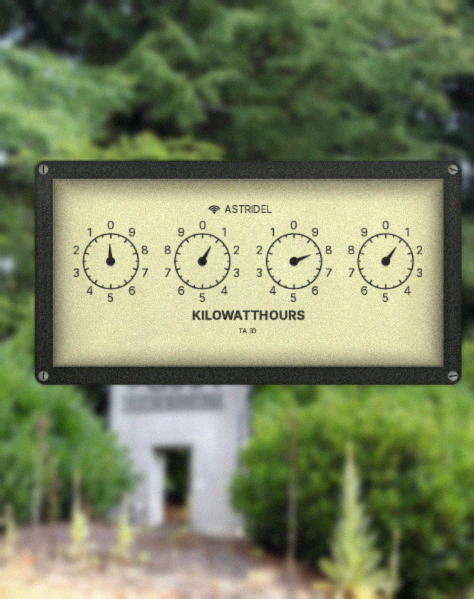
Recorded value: 81 kWh
